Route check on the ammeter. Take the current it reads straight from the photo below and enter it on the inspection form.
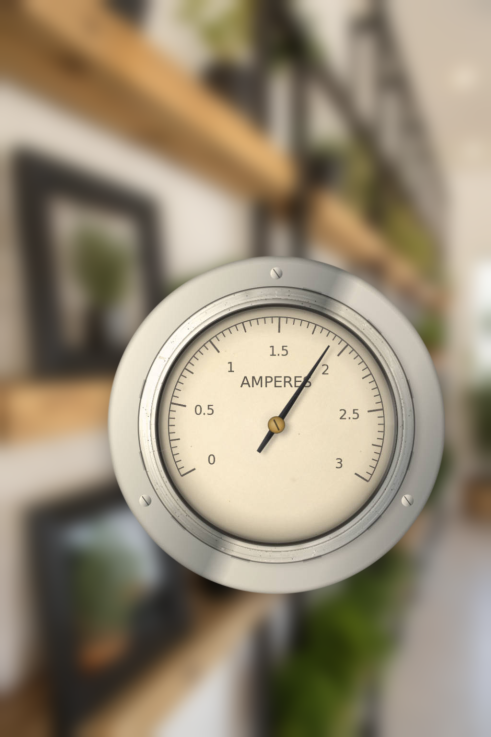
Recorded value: 1.9 A
